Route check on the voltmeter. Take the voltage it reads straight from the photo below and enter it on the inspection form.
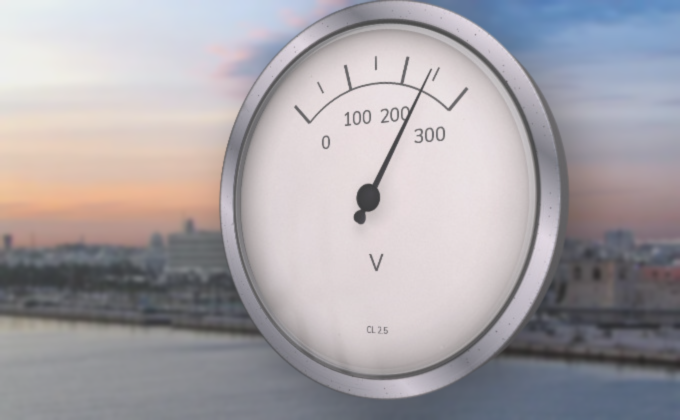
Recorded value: 250 V
